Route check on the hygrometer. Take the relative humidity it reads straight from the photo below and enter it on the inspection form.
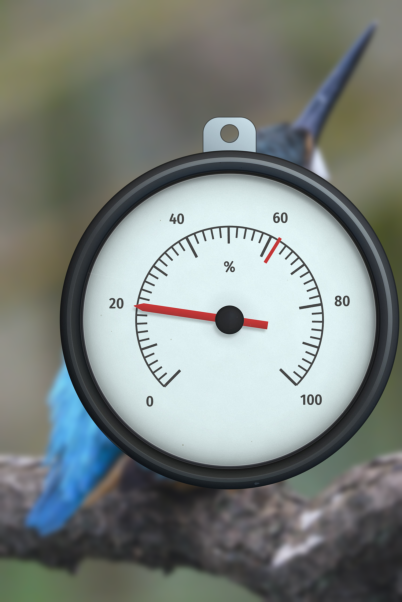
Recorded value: 20 %
